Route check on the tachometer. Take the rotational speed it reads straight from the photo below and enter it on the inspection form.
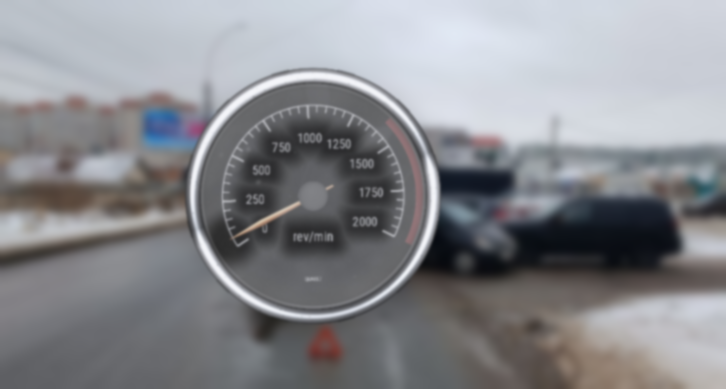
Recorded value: 50 rpm
